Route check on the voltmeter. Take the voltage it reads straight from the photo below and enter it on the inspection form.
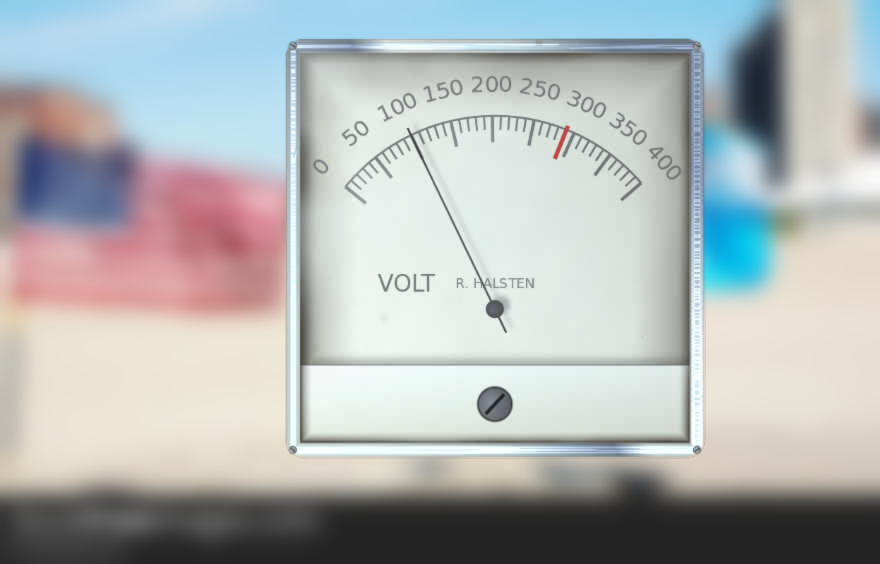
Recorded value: 100 V
